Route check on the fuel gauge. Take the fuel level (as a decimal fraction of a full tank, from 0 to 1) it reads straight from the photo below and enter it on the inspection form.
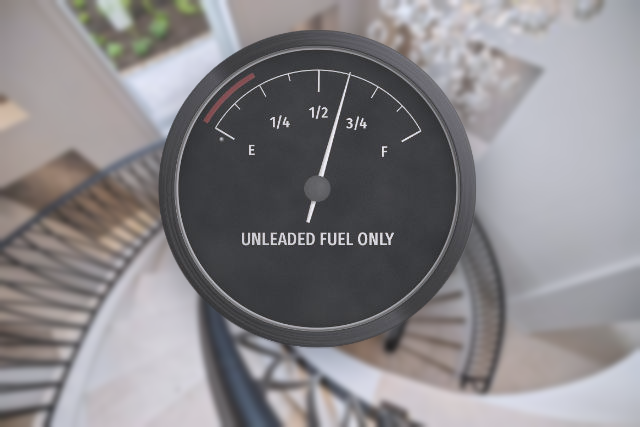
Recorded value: 0.625
